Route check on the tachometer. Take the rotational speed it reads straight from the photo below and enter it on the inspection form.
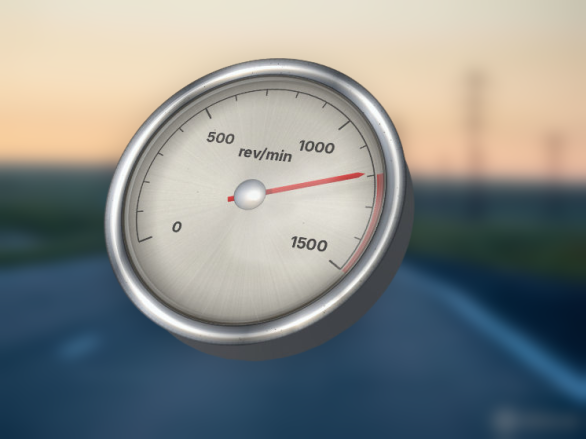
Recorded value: 1200 rpm
